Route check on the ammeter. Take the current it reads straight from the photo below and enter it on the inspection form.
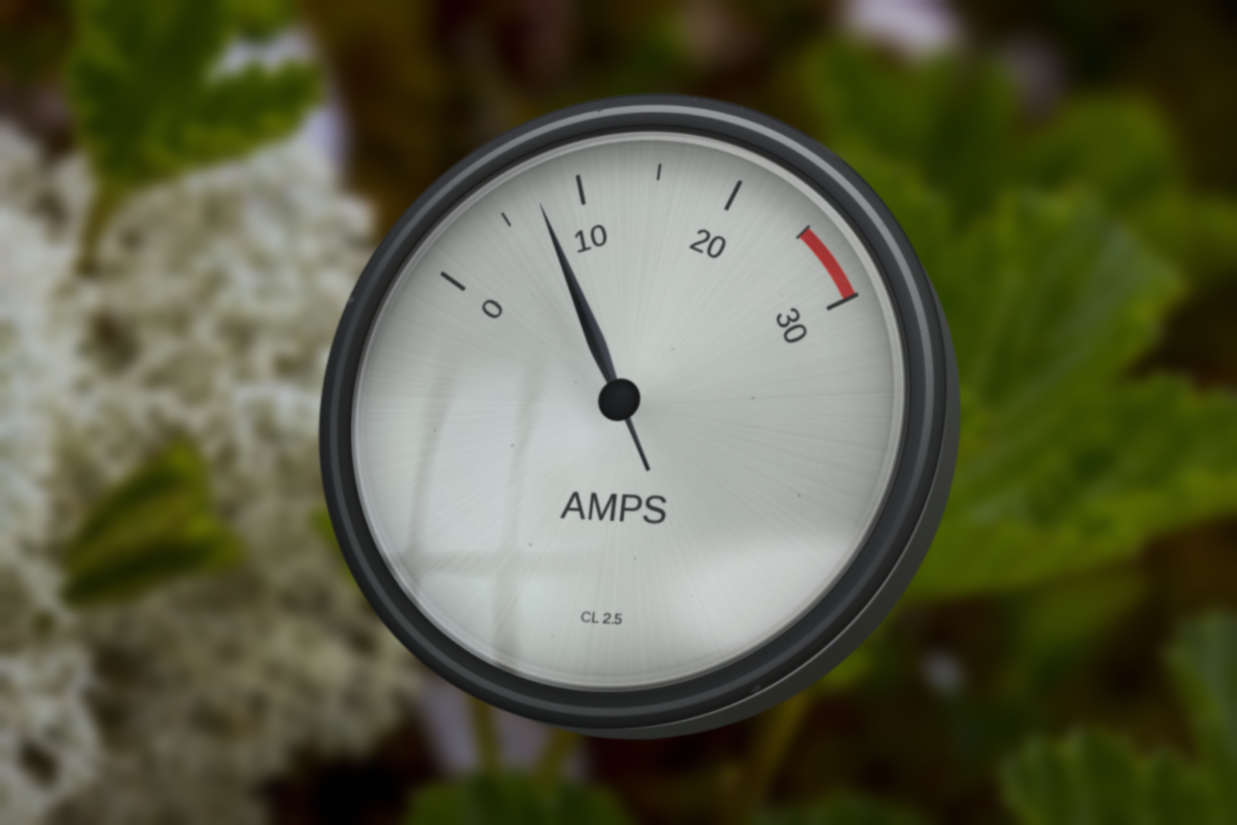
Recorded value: 7.5 A
